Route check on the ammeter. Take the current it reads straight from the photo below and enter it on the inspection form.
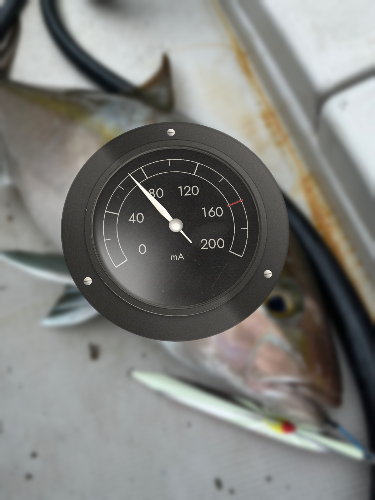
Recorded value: 70 mA
